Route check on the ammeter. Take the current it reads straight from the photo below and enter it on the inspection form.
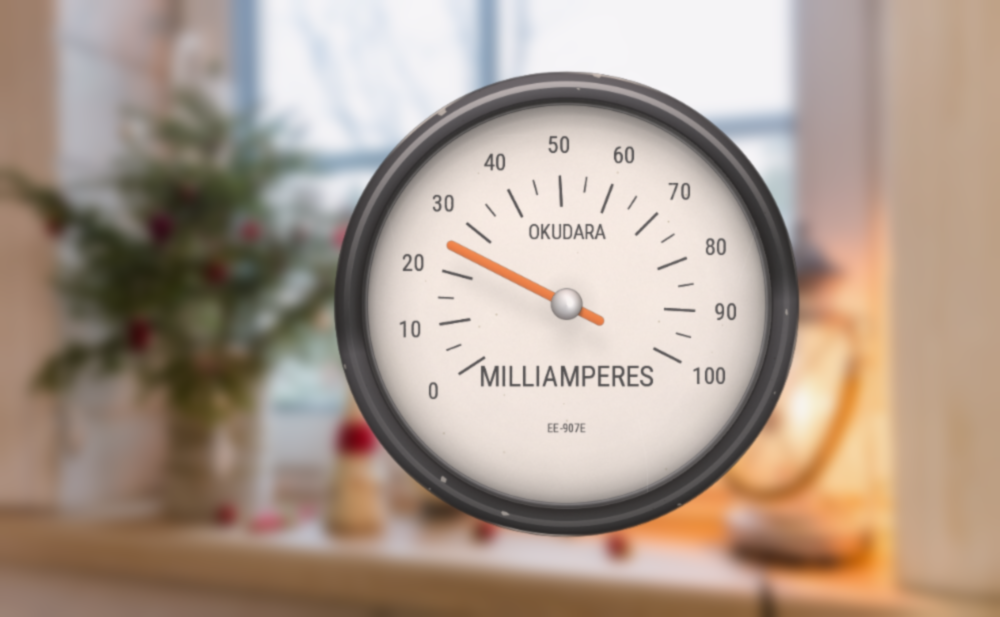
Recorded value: 25 mA
